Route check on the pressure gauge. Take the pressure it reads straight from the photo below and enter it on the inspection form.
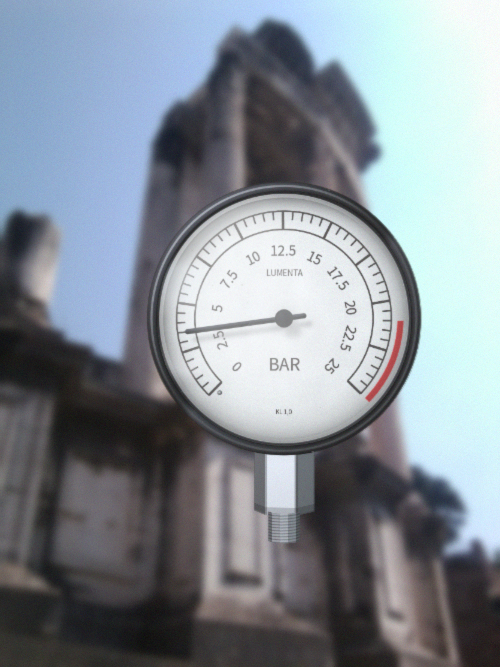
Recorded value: 3.5 bar
